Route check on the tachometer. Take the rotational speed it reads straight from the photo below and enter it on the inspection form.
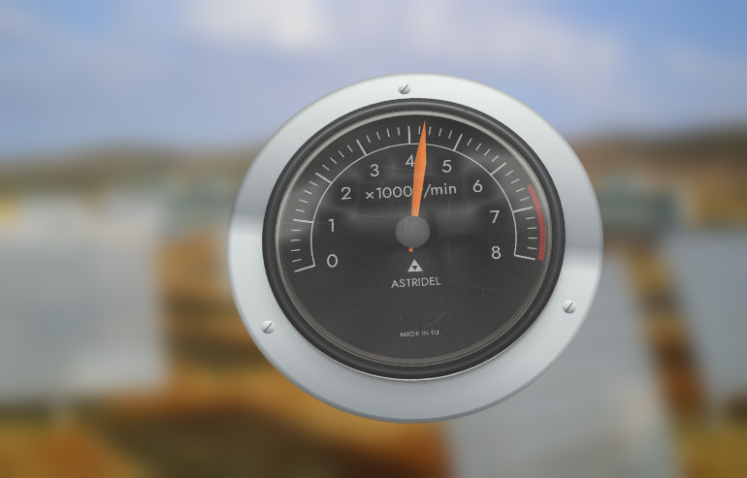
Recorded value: 4300 rpm
